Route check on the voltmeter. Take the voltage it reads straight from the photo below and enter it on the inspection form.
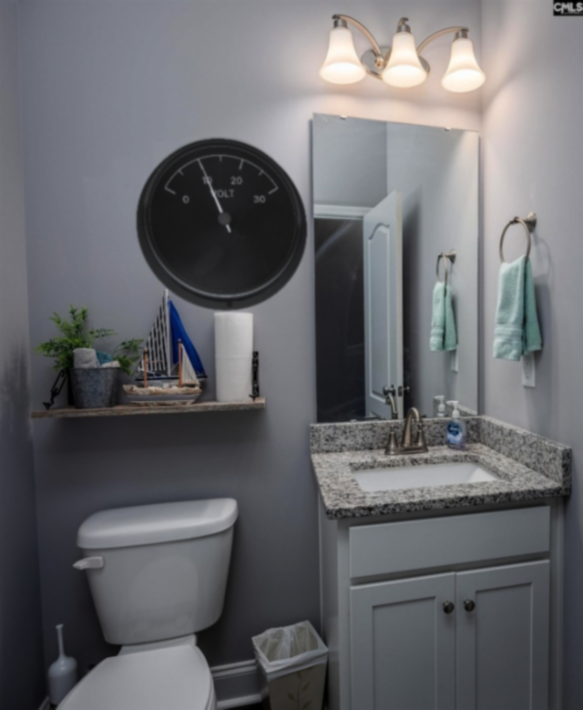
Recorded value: 10 V
